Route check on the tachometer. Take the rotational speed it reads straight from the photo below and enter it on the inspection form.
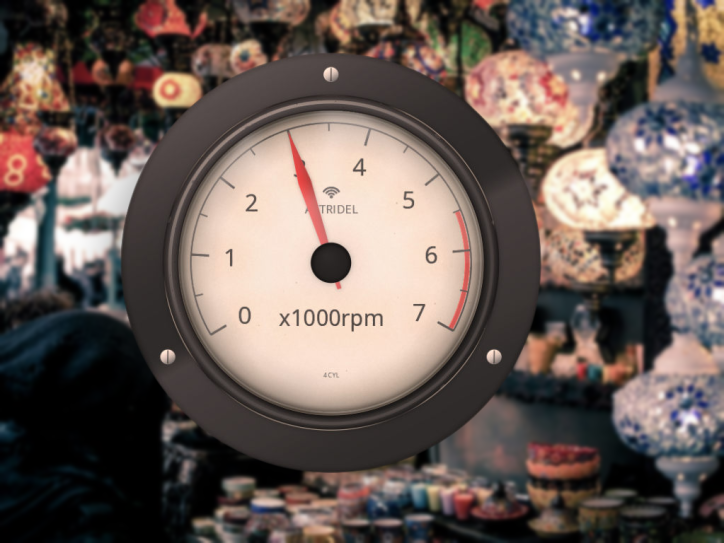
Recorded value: 3000 rpm
